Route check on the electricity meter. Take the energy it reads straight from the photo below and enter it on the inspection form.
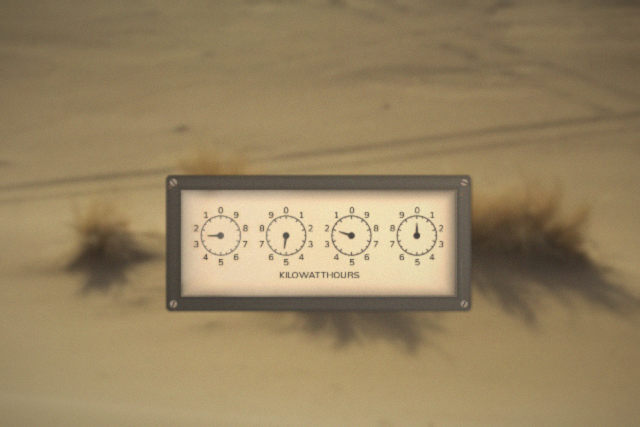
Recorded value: 2520 kWh
